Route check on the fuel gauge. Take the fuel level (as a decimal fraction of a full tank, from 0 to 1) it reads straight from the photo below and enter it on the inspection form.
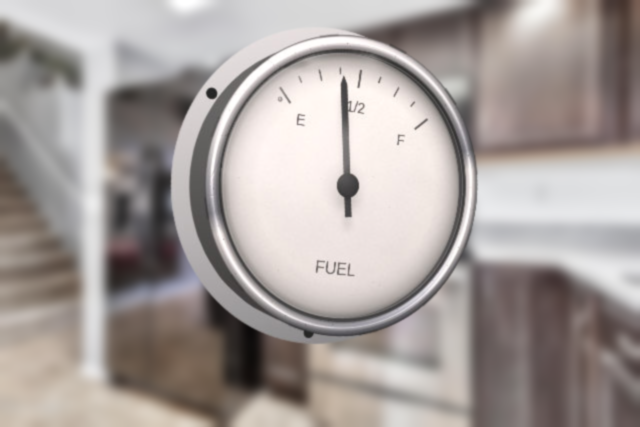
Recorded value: 0.375
